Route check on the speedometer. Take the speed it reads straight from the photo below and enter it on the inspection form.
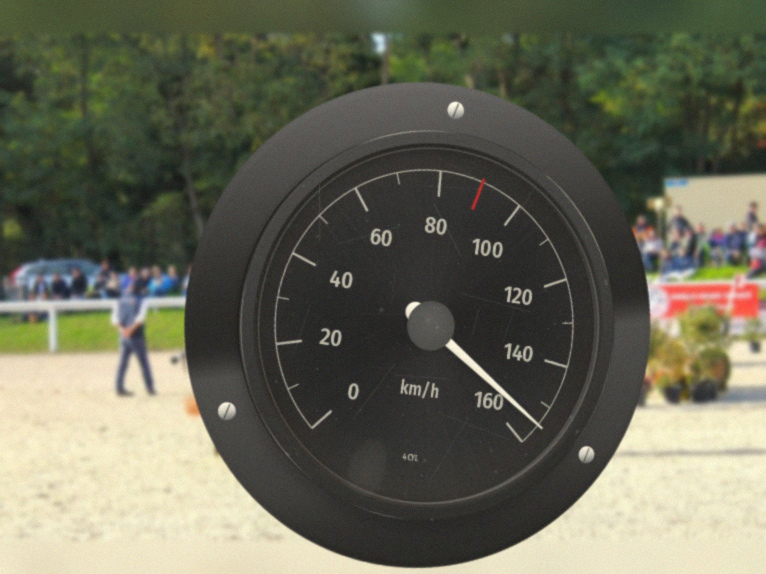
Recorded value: 155 km/h
